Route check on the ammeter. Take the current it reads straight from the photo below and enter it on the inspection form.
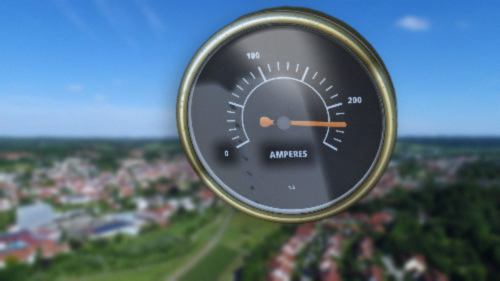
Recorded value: 220 A
